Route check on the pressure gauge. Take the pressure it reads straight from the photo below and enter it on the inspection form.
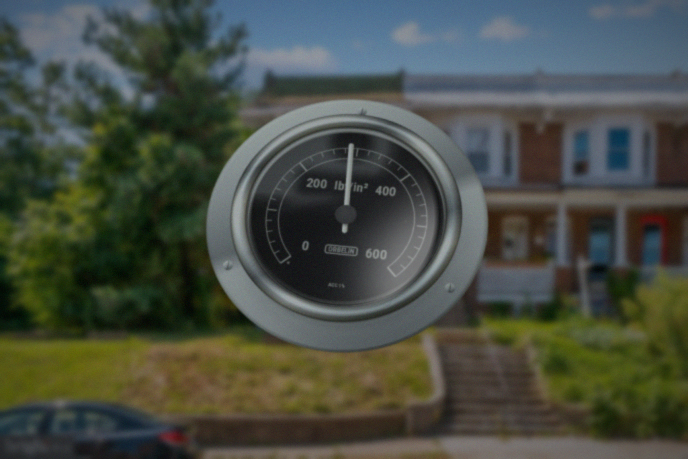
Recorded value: 290 psi
